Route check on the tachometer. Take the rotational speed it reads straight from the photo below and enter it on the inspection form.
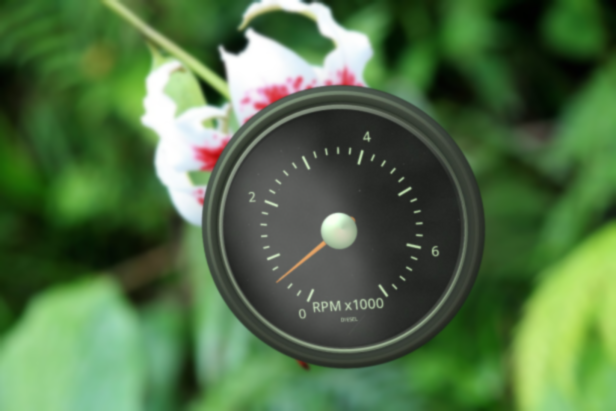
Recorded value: 600 rpm
